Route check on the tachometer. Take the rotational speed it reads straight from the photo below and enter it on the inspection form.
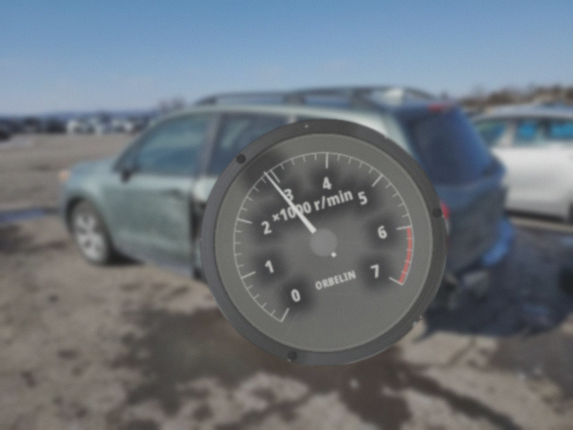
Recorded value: 2900 rpm
